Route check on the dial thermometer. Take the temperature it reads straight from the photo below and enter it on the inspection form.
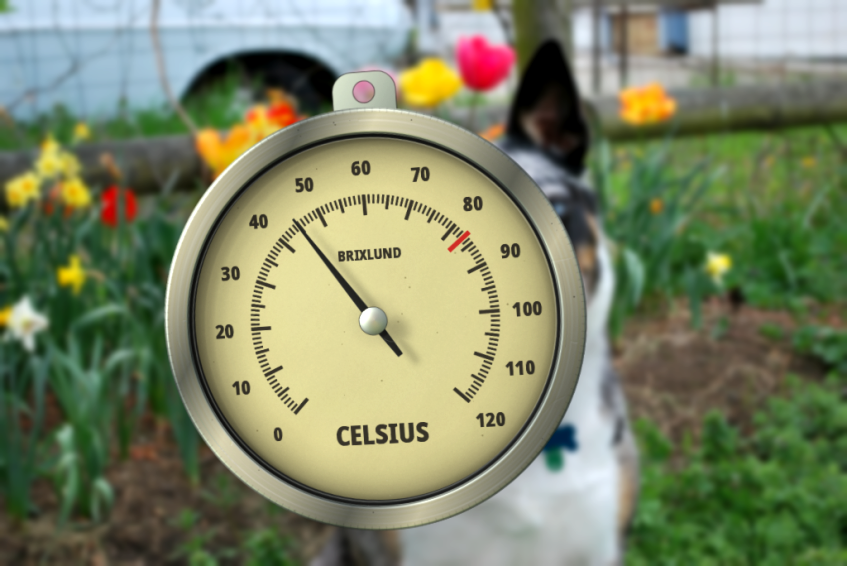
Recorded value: 45 °C
